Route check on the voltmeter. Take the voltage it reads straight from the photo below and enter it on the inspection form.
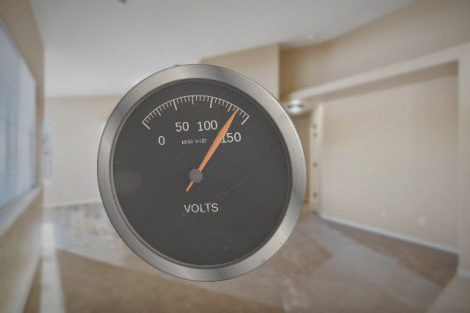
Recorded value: 135 V
